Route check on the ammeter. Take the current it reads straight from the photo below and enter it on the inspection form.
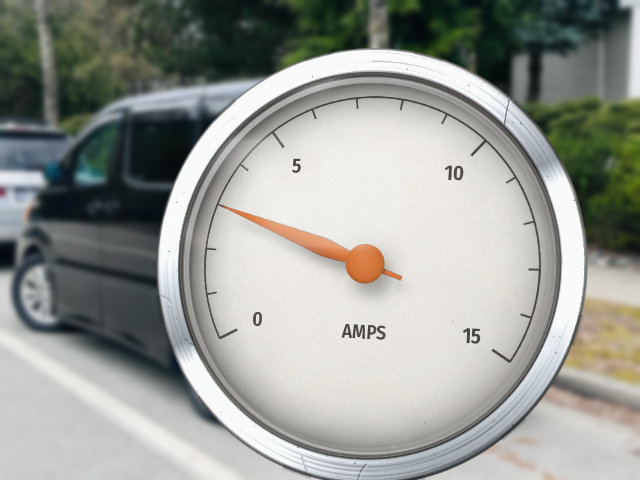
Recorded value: 3 A
